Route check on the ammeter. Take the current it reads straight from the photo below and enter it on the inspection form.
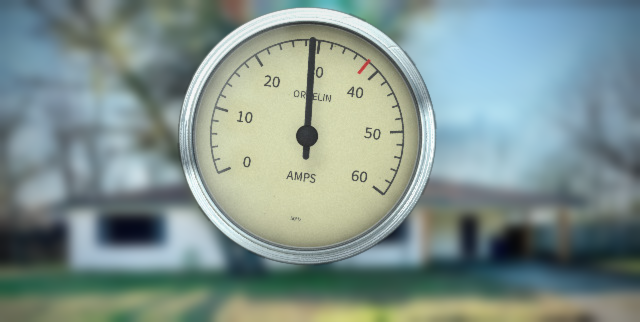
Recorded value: 29 A
